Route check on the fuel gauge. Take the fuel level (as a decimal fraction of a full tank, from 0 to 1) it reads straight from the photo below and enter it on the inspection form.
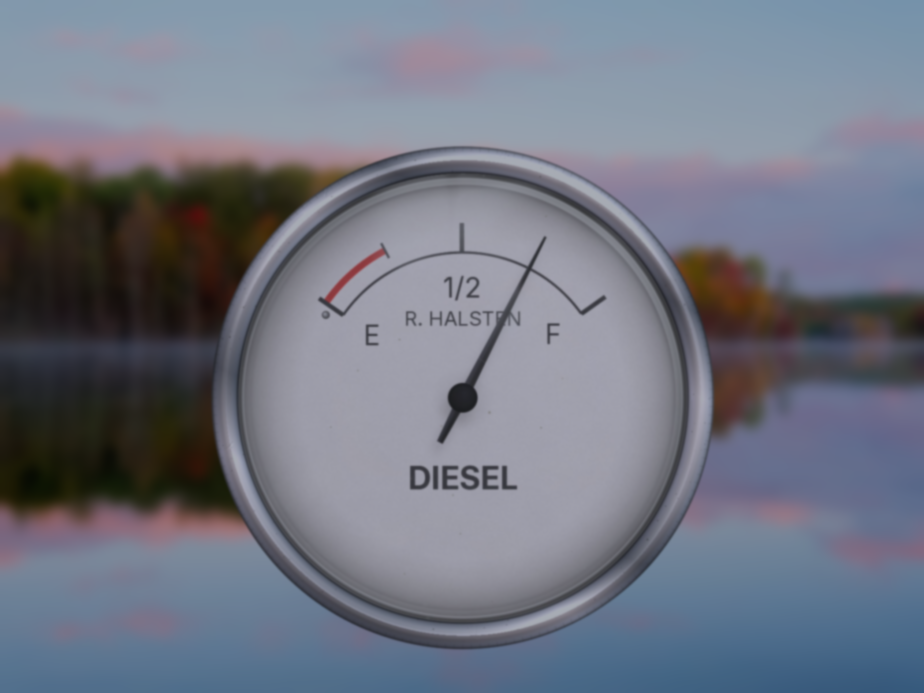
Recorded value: 0.75
